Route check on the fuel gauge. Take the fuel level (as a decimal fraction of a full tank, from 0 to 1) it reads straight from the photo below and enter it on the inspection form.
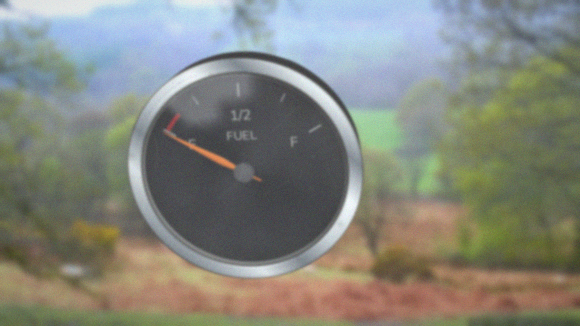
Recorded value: 0
